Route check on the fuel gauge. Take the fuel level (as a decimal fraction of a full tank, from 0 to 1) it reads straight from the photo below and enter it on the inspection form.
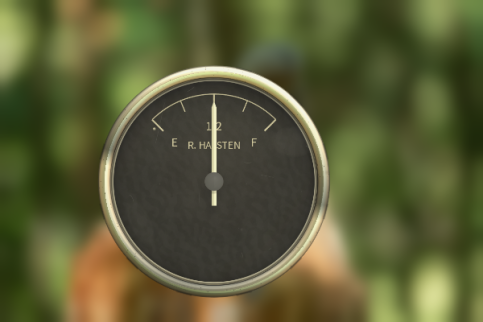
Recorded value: 0.5
